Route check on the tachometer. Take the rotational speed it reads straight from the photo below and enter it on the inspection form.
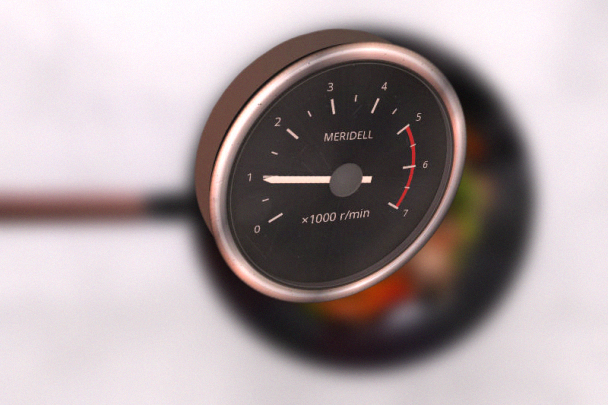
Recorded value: 1000 rpm
